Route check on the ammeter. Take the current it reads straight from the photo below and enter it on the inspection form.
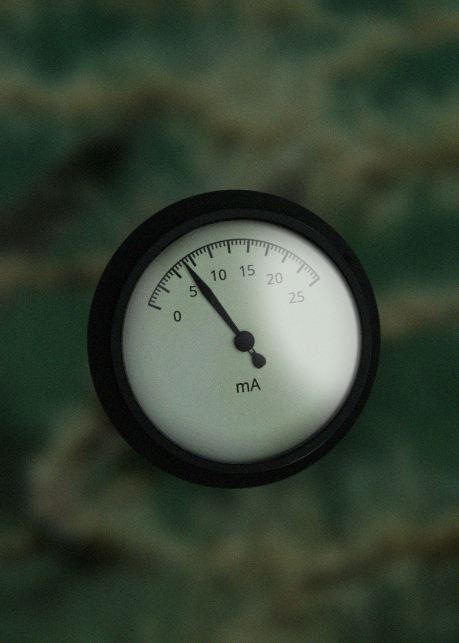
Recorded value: 6.5 mA
